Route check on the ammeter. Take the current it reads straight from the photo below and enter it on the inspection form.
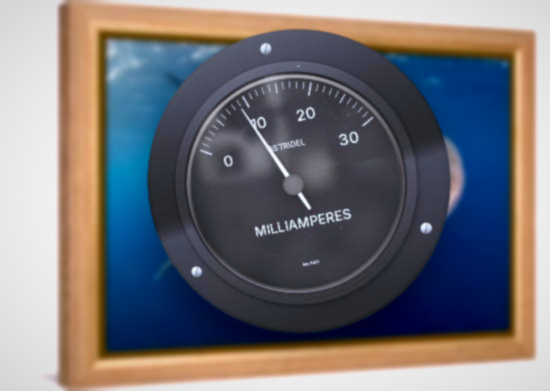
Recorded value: 9 mA
